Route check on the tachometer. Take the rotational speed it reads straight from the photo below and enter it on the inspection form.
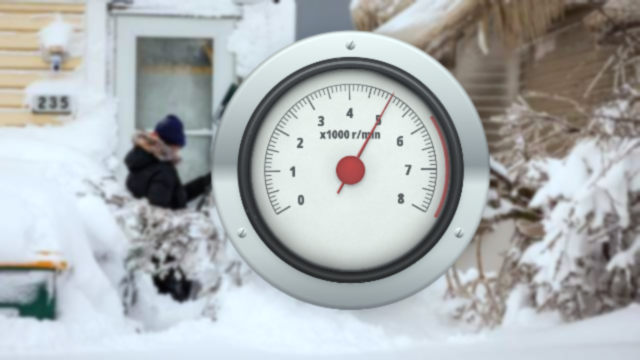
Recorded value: 5000 rpm
